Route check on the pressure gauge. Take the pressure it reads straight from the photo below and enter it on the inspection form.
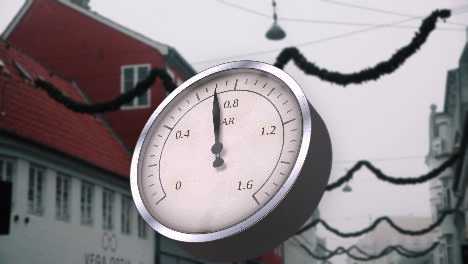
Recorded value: 0.7 bar
